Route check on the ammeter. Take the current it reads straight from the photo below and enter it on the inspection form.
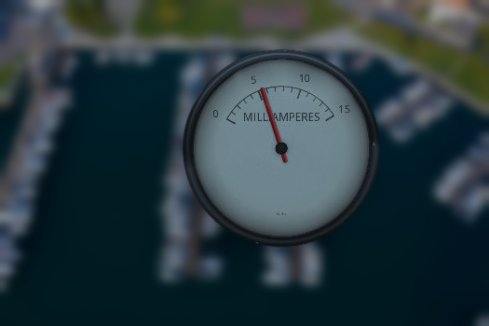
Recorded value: 5.5 mA
